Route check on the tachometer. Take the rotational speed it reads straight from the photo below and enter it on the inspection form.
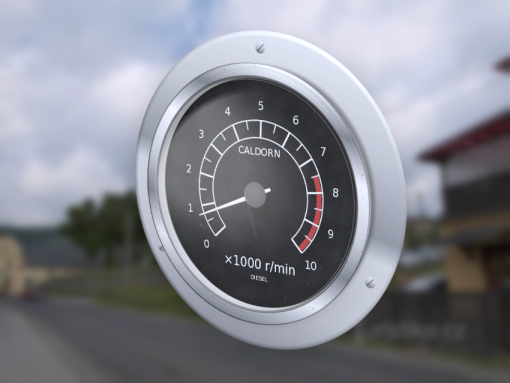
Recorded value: 750 rpm
